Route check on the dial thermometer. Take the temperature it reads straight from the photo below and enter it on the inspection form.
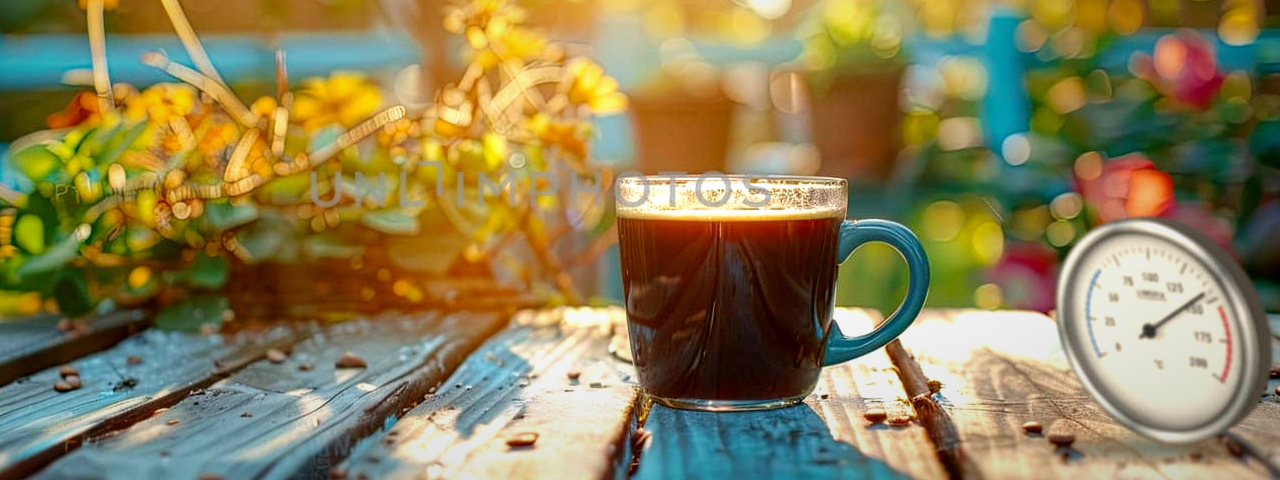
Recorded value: 145 °C
